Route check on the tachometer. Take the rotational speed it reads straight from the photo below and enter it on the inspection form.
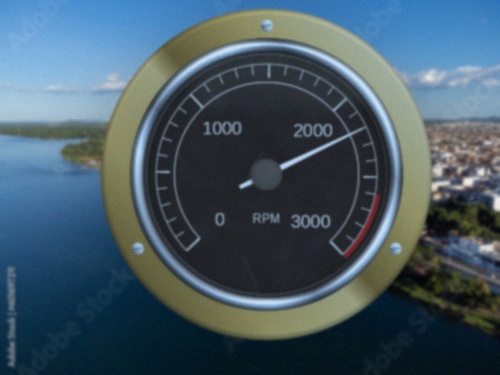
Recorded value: 2200 rpm
